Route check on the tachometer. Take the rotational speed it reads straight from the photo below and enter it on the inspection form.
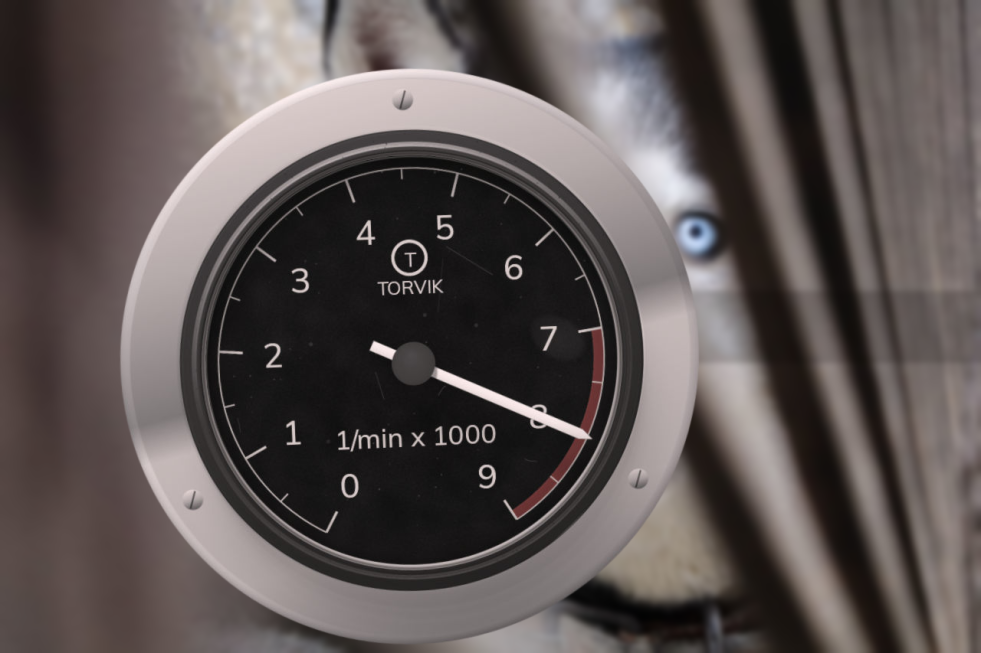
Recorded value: 8000 rpm
